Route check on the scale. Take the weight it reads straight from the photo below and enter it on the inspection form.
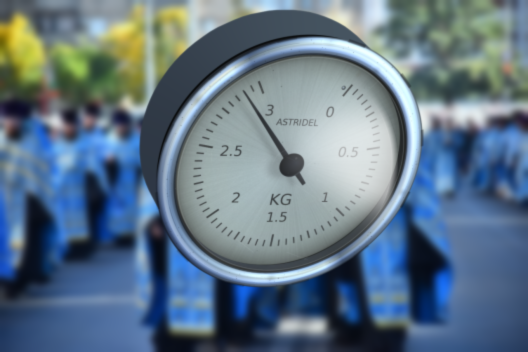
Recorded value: 2.9 kg
